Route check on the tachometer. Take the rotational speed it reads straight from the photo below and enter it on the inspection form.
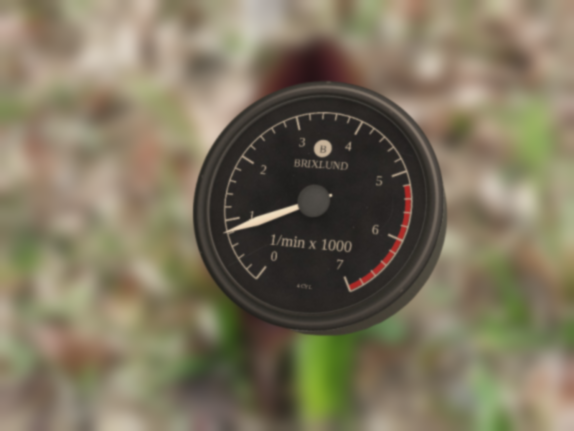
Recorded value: 800 rpm
